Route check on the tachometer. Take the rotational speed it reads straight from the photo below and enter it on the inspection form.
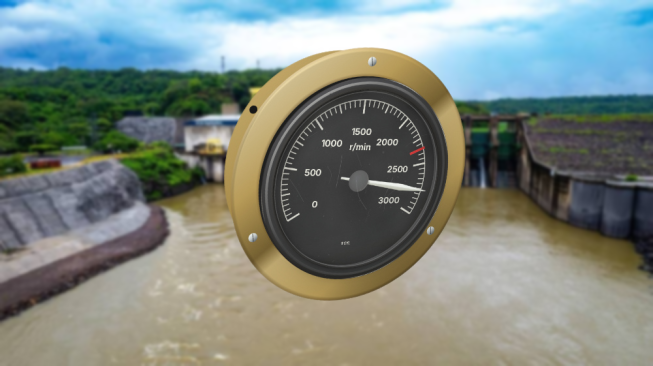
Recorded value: 2750 rpm
